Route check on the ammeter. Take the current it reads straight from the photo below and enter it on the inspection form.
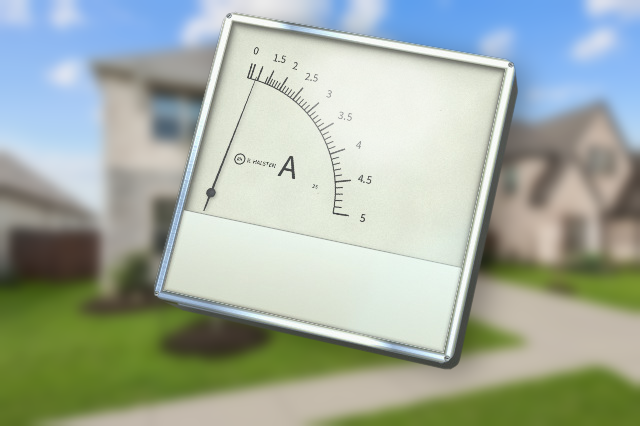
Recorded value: 1 A
